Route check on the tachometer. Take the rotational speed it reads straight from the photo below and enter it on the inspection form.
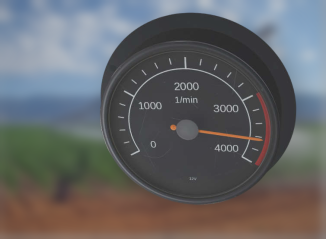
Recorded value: 3600 rpm
